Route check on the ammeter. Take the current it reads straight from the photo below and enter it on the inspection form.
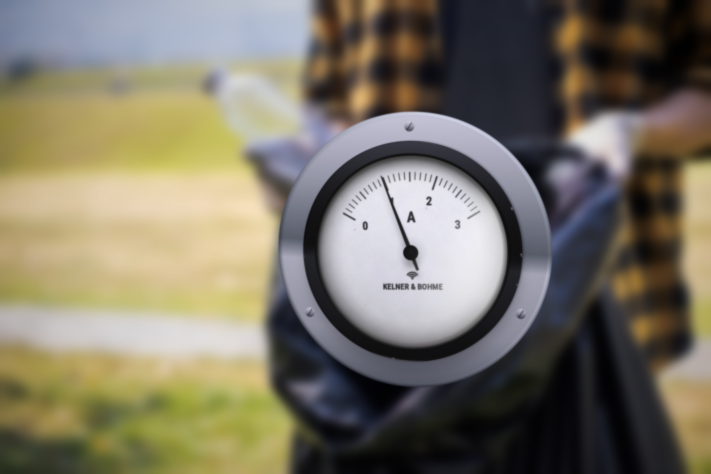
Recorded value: 1 A
